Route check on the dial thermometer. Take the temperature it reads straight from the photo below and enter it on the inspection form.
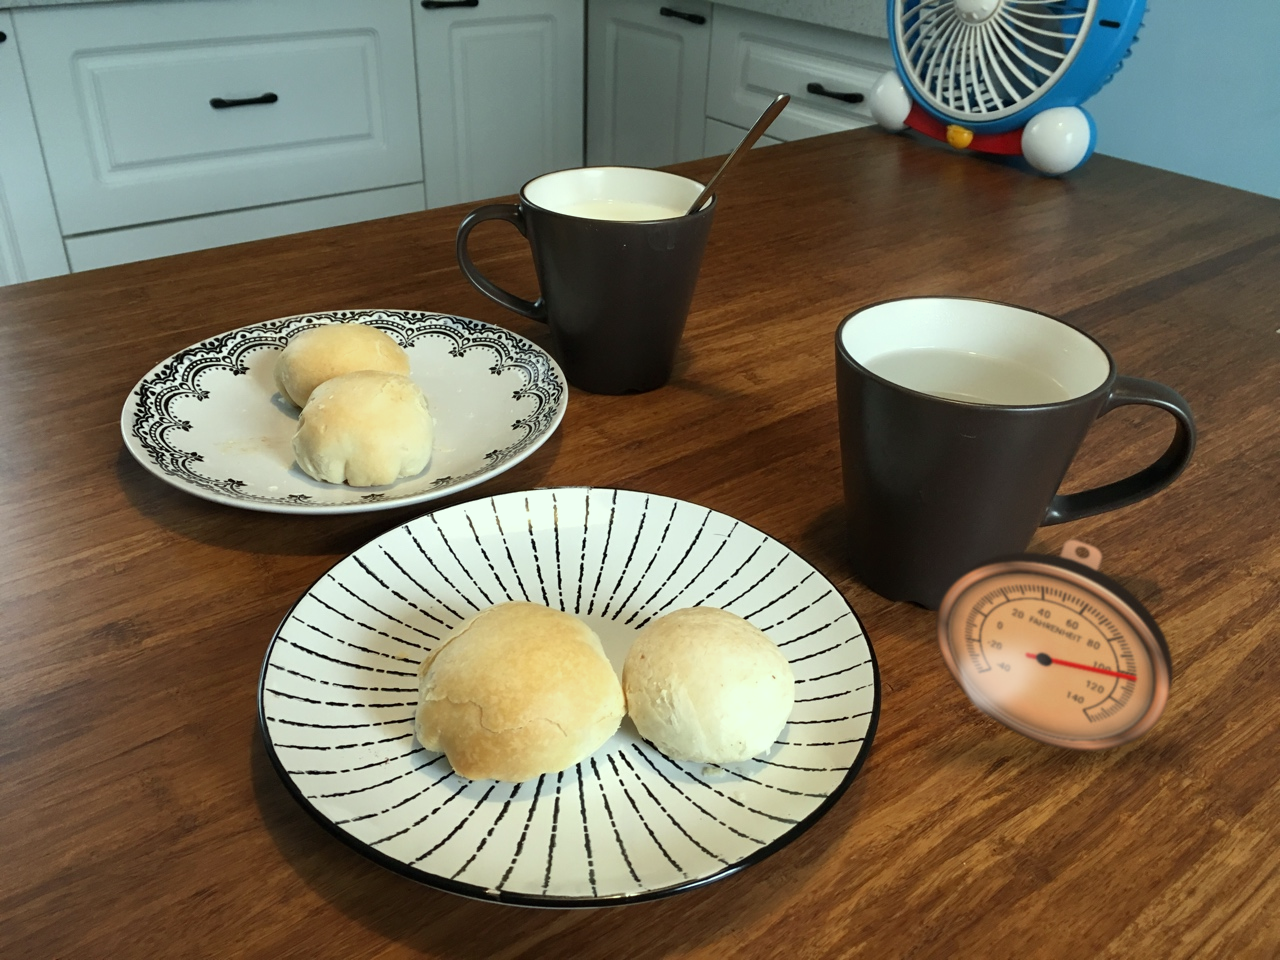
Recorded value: 100 °F
